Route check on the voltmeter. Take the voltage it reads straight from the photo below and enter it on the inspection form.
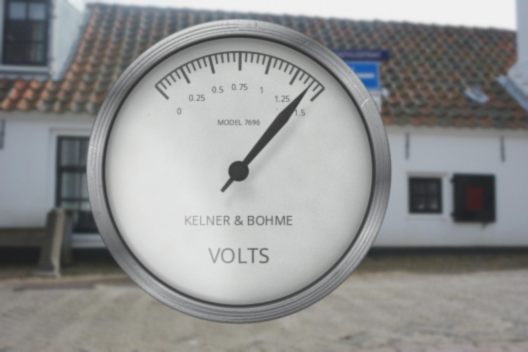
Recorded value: 1.4 V
